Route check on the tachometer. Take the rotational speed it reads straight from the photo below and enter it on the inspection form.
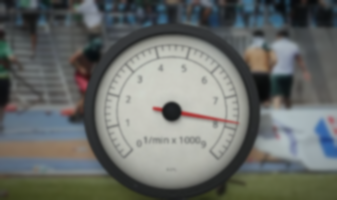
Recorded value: 7800 rpm
